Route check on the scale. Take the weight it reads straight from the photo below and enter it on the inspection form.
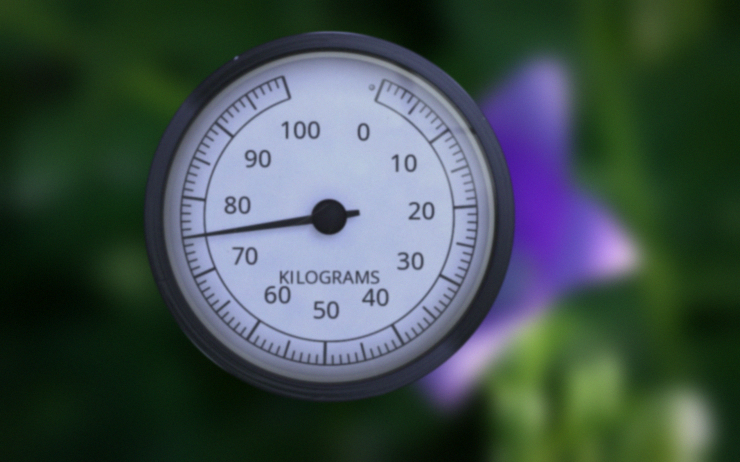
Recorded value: 75 kg
